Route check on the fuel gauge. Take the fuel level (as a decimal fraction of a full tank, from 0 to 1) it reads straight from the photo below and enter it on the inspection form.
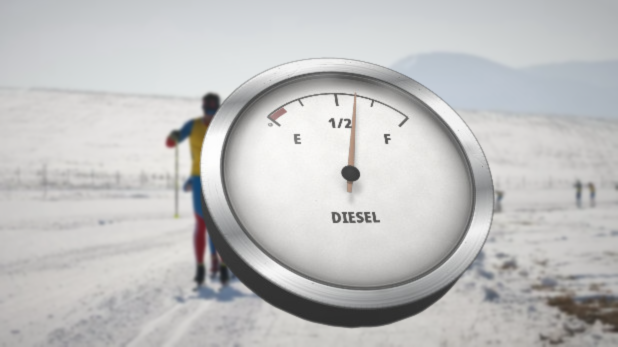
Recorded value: 0.625
